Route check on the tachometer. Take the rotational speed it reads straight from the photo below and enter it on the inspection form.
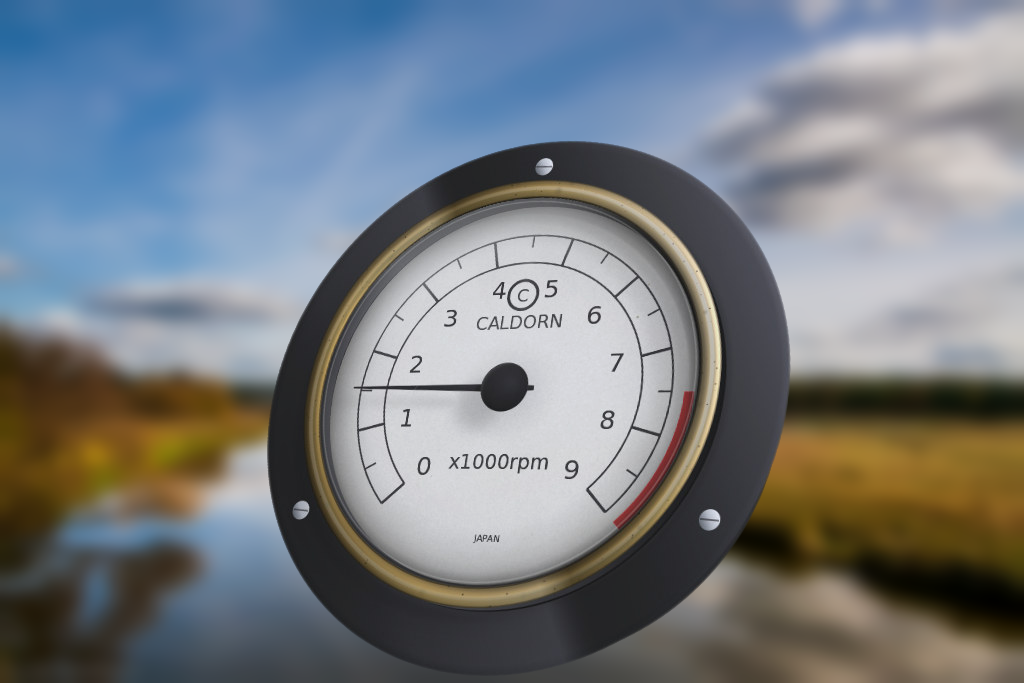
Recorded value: 1500 rpm
